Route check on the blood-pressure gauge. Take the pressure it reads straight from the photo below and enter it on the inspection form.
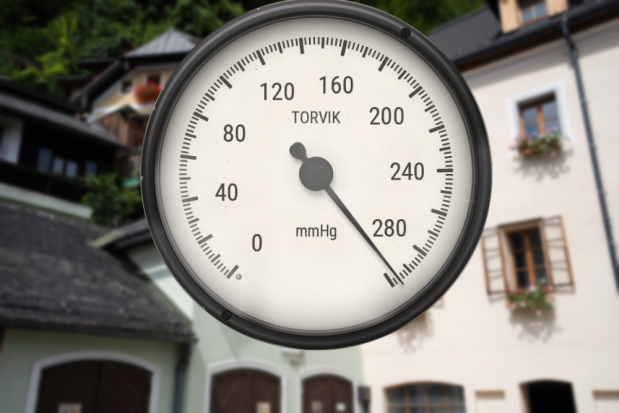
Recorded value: 296 mmHg
